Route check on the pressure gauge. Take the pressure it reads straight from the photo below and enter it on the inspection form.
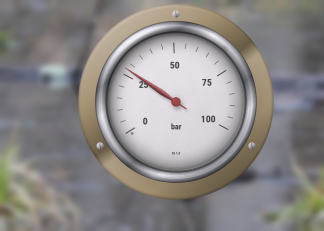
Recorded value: 27.5 bar
